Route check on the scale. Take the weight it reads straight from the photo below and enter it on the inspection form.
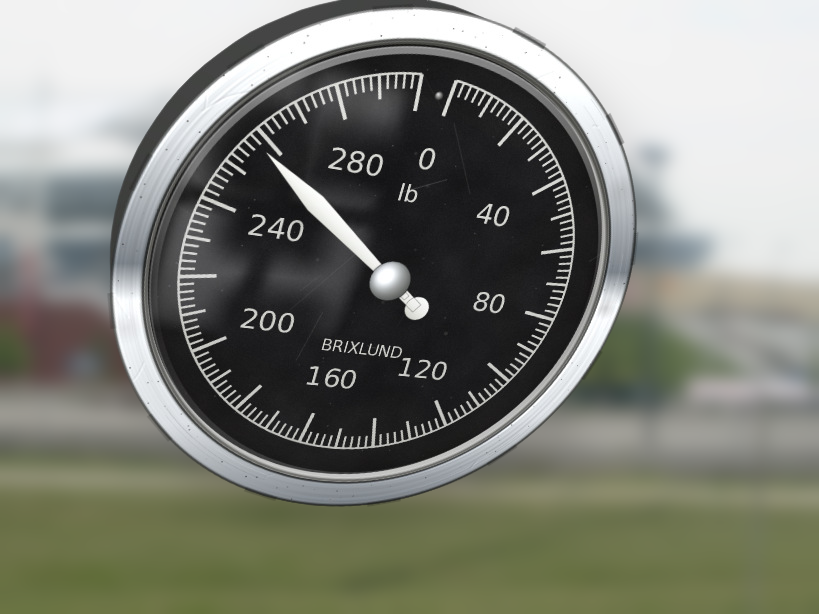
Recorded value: 258 lb
